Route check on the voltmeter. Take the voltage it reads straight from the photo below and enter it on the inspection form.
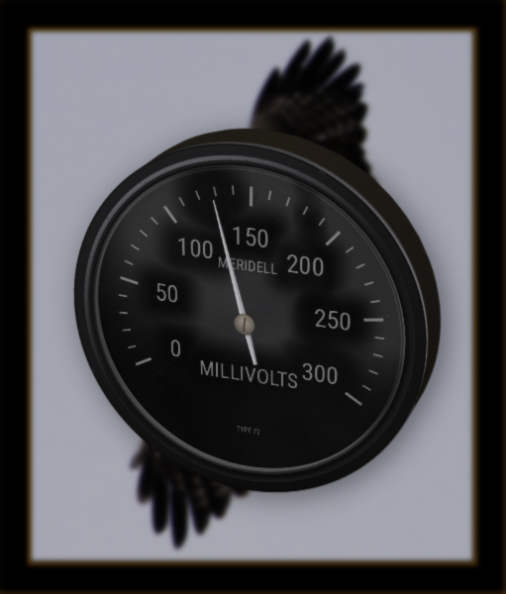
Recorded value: 130 mV
